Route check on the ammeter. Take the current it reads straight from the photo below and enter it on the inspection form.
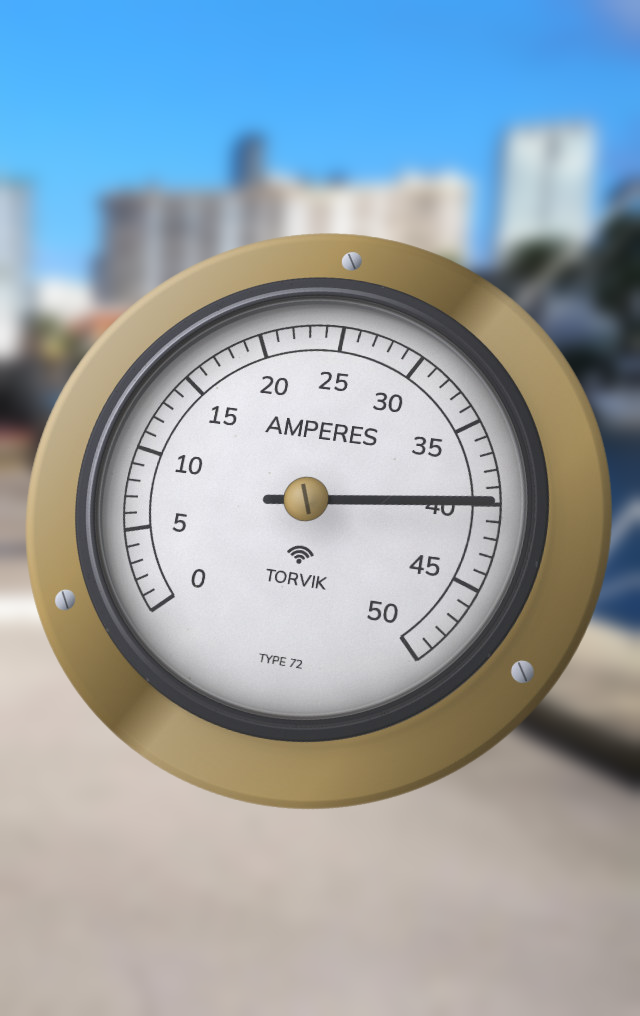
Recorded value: 40 A
